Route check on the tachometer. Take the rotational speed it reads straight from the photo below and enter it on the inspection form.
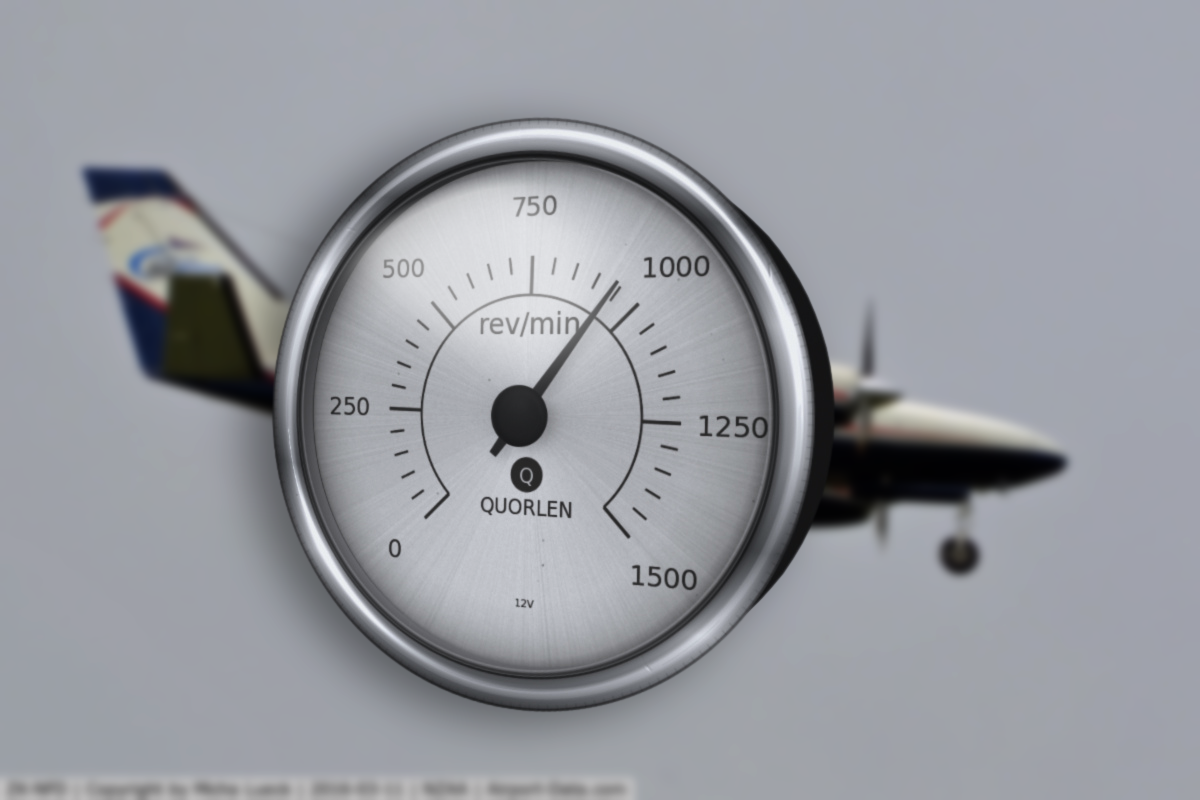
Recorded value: 950 rpm
